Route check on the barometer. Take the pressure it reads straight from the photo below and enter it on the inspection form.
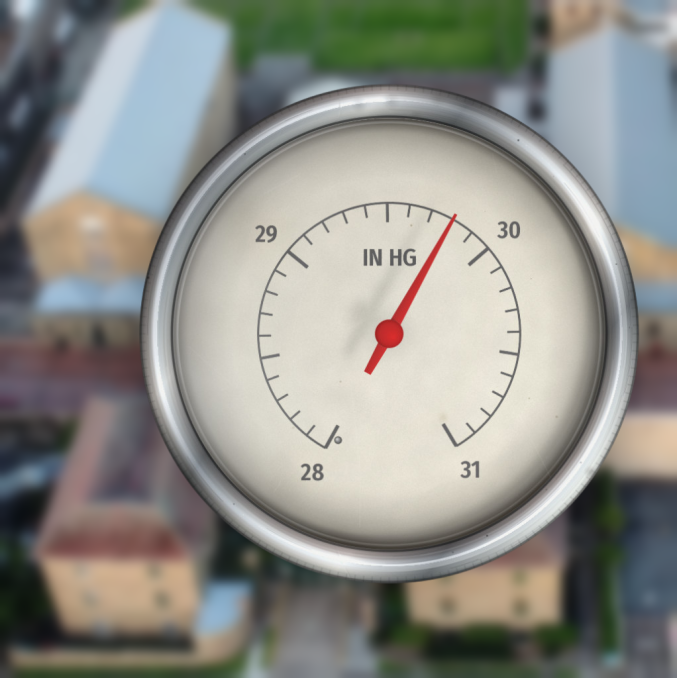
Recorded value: 29.8 inHg
